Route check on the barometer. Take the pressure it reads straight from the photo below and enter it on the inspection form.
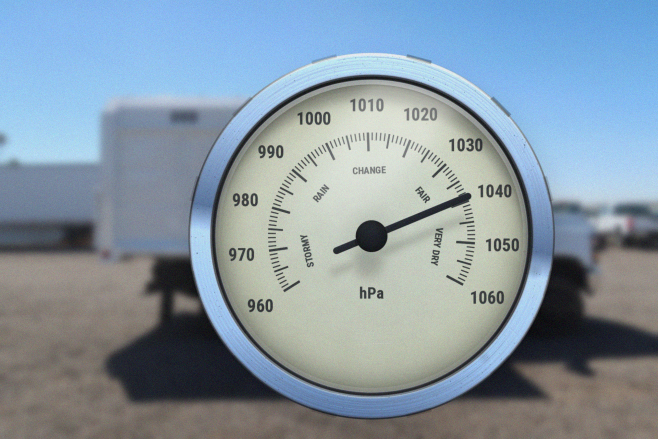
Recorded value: 1039 hPa
